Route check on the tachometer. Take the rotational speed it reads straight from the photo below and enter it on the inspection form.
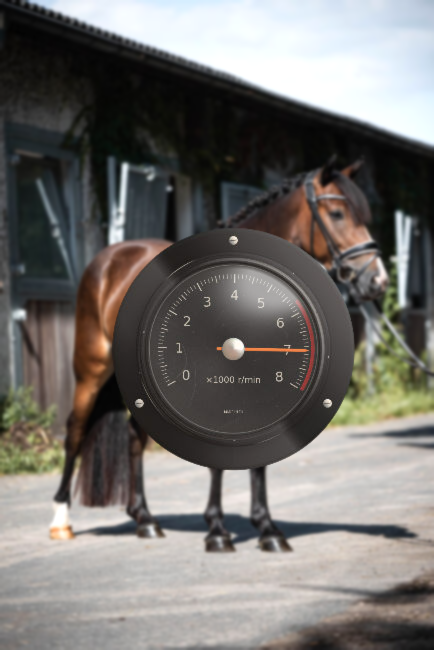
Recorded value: 7000 rpm
